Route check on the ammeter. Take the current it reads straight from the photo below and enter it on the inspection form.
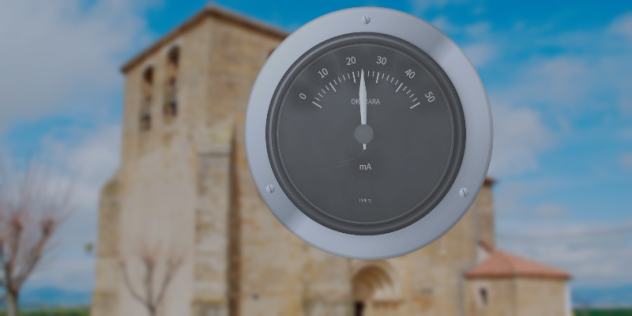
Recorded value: 24 mA
